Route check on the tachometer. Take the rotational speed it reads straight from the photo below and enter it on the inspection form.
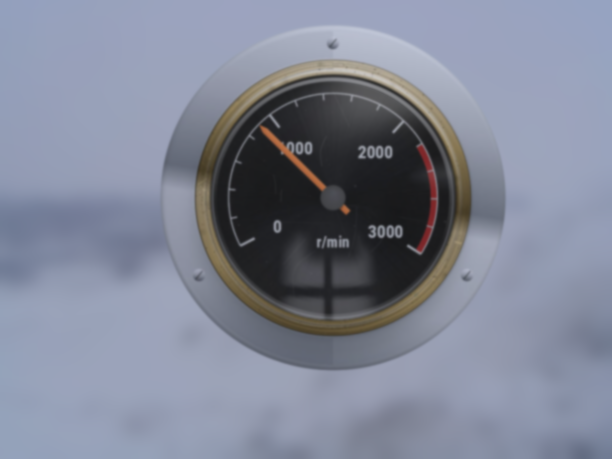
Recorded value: 900 rpm
